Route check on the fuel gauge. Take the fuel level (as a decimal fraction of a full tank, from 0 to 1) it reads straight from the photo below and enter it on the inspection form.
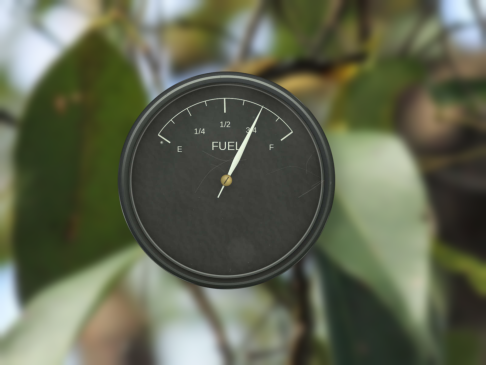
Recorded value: 0.75
